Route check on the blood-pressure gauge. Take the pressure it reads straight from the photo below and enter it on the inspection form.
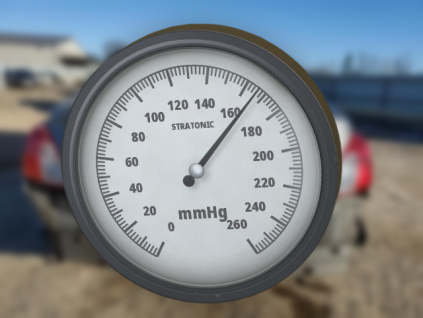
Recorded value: 166 mmHg
